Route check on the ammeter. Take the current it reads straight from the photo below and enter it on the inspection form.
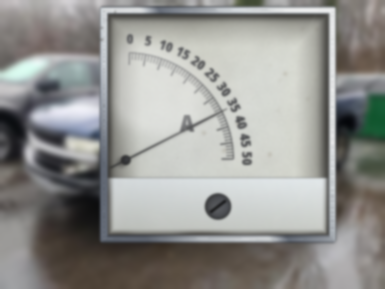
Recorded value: 35 A
